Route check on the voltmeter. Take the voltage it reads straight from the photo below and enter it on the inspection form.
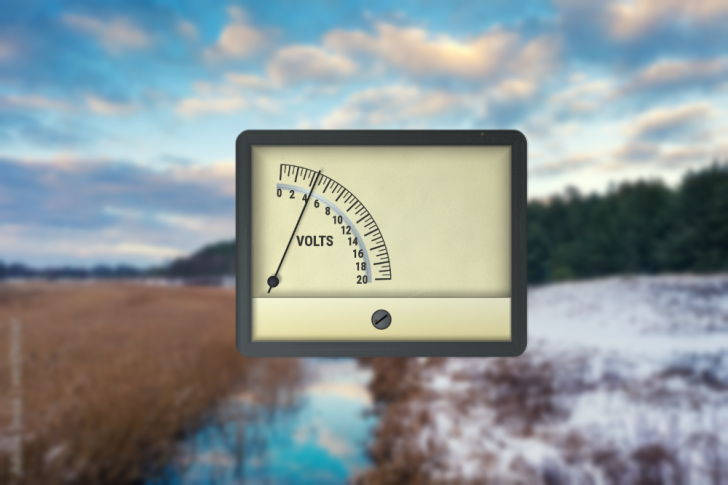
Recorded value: 4.5 V
